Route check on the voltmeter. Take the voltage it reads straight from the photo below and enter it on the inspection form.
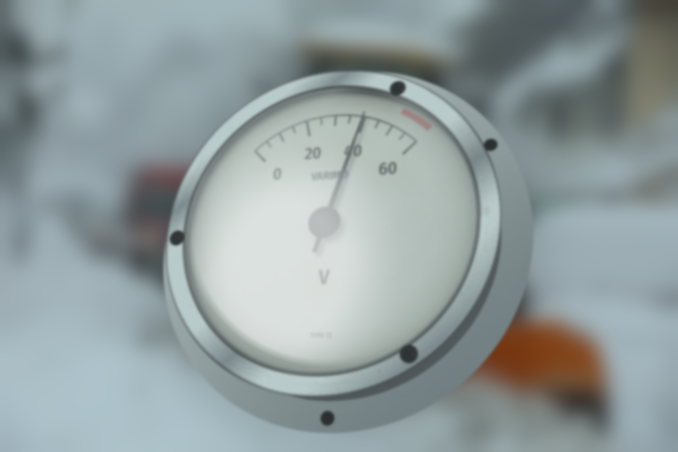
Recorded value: 40 V
